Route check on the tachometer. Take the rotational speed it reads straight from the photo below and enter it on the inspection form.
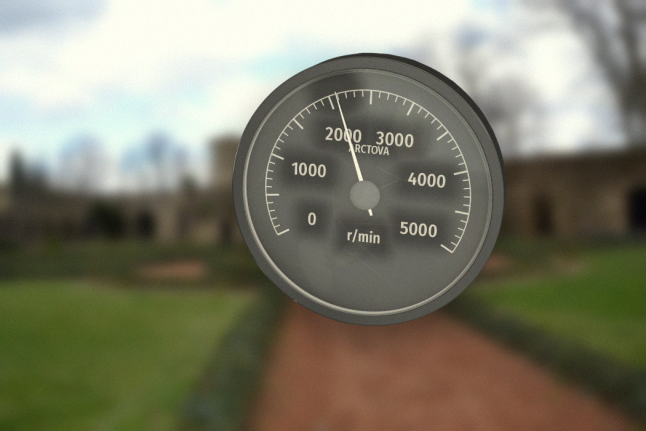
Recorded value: 2100 rpm
